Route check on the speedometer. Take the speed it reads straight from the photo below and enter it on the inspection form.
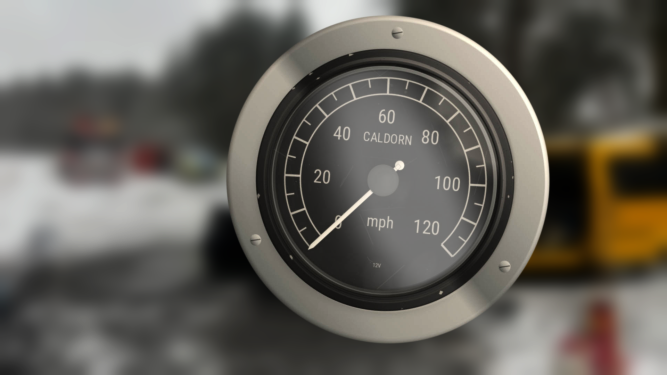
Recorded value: 0 mph
